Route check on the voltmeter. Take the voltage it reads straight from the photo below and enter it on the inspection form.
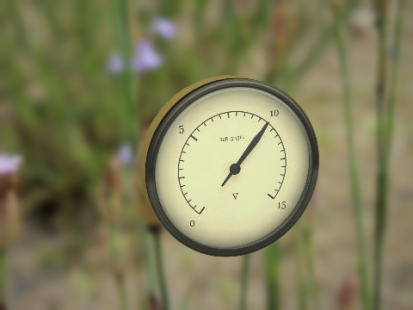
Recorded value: 10 V
